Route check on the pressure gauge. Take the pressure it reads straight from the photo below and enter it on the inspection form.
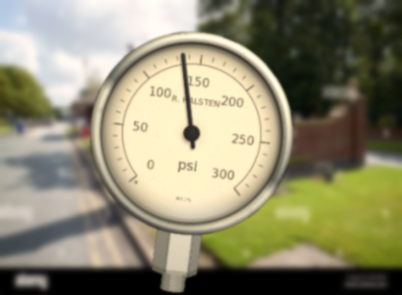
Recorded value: 135 psi
